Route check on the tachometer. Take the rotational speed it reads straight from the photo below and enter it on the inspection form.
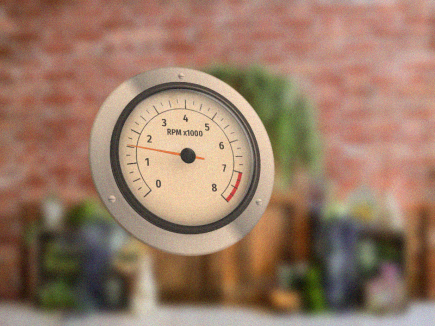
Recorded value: 1500 rpm
